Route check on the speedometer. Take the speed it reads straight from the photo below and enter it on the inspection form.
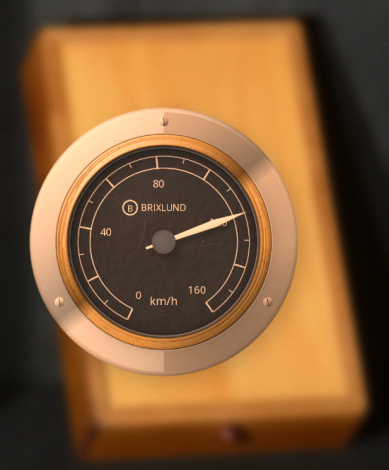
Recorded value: 120 km/h
